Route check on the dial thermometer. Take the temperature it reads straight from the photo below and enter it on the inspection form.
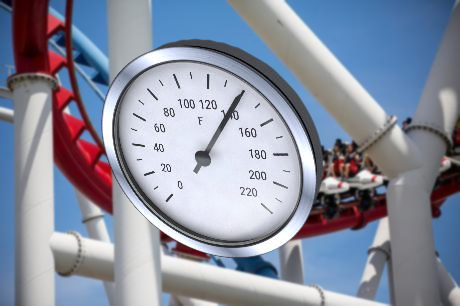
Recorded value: 140 °F
